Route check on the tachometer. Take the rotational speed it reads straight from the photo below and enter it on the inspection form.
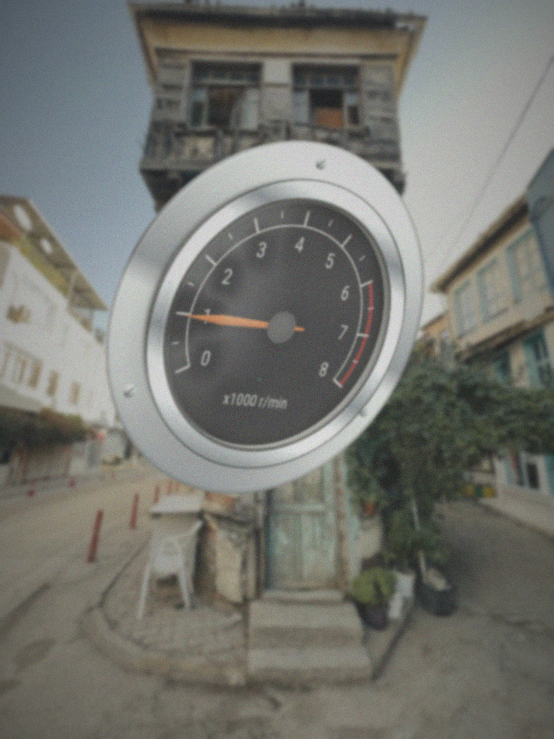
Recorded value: 1000 rpm
